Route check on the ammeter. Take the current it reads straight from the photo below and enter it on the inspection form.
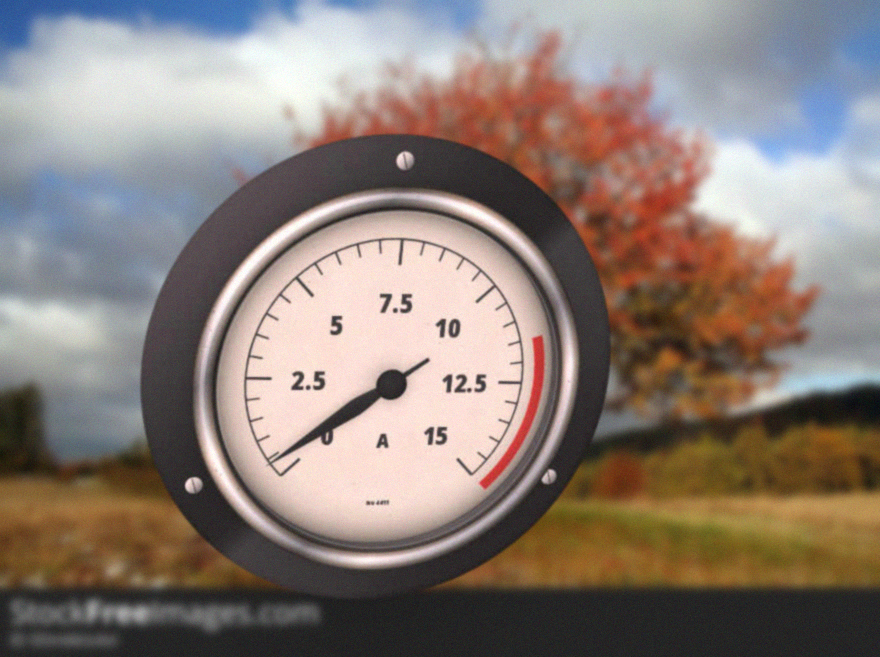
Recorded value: 0.5 A
